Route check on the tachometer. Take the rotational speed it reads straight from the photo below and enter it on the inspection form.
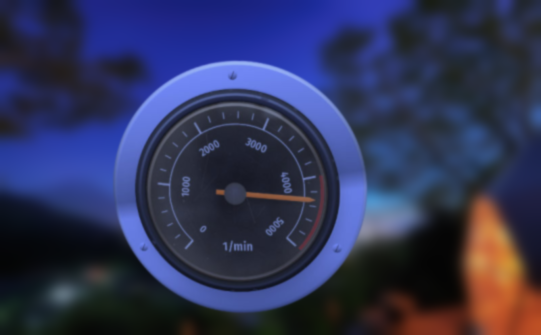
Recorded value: 4300 rpm
